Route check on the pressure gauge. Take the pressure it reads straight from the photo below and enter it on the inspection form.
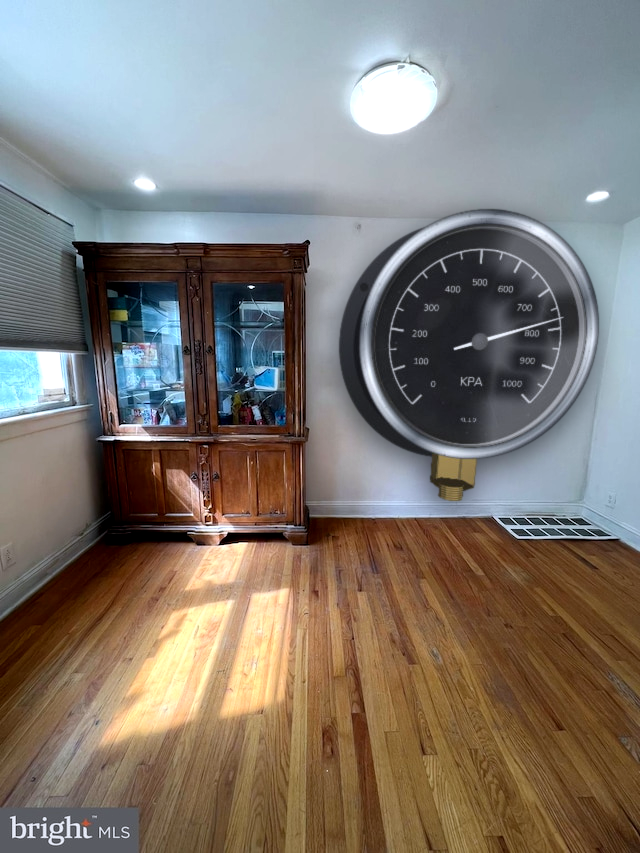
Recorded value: 775 kPa
